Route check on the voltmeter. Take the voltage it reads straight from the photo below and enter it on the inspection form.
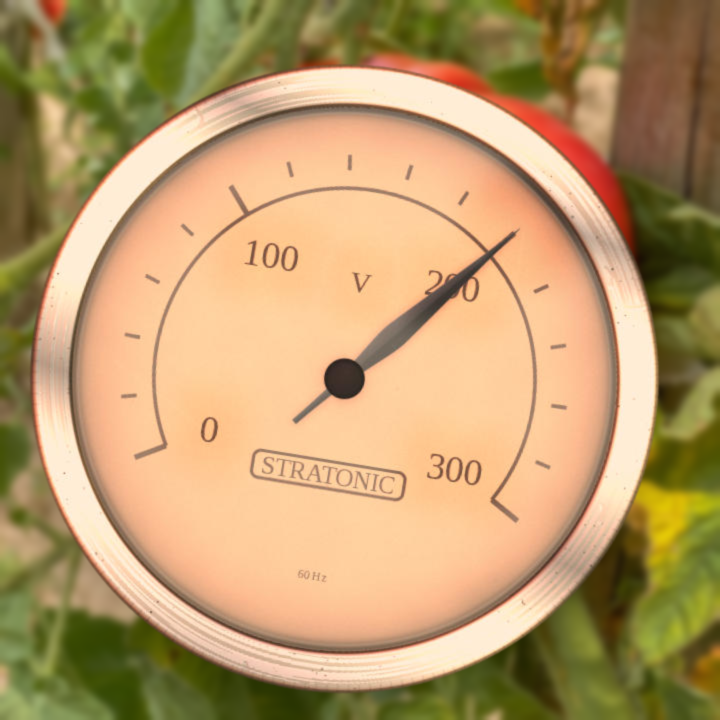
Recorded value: 200 V
